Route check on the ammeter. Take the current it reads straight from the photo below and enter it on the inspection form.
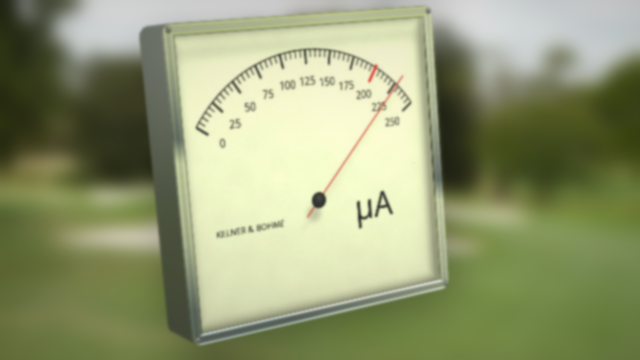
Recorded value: 225 µA
